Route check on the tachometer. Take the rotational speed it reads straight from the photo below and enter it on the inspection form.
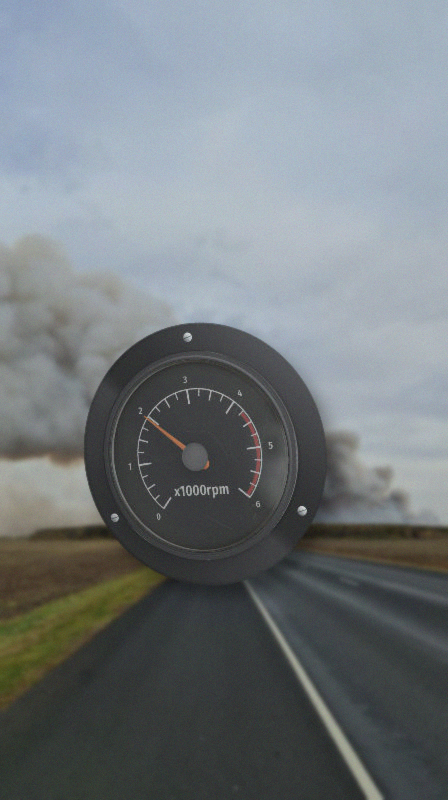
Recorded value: 2000 rpm
